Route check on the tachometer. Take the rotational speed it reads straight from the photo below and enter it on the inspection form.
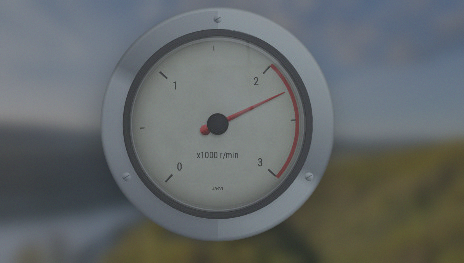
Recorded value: 2250 rpm
